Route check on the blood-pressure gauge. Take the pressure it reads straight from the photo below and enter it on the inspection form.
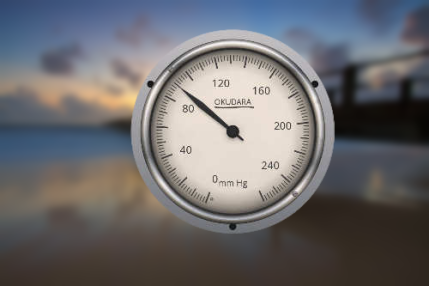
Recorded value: 90 mmHg
